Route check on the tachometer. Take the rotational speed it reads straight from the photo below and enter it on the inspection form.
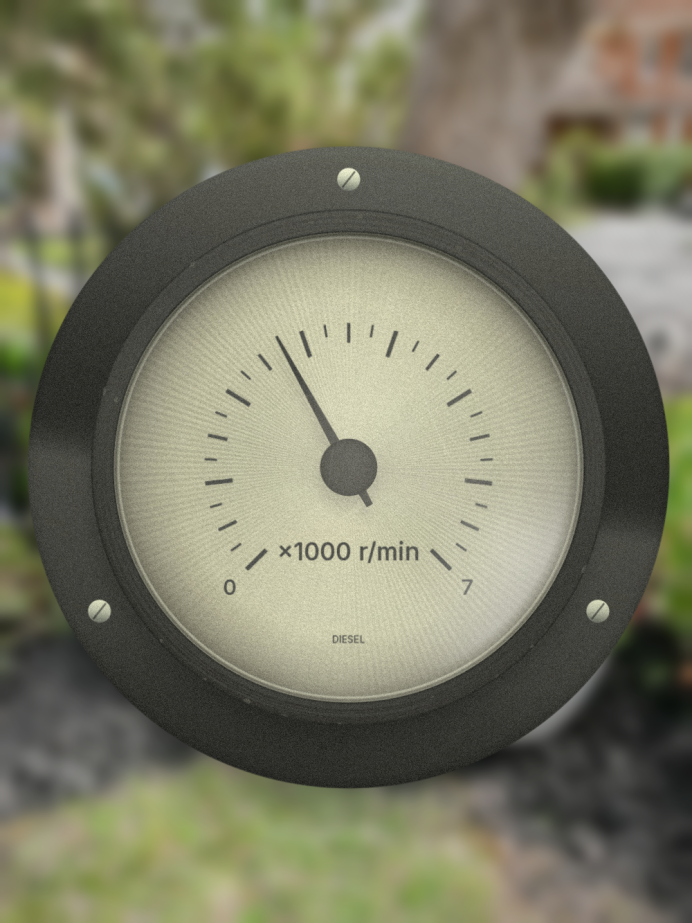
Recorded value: 2750 rpm
